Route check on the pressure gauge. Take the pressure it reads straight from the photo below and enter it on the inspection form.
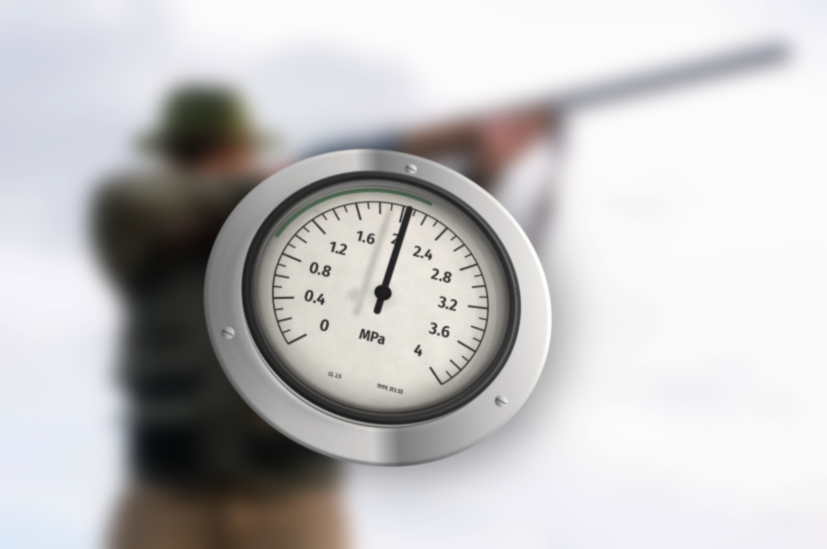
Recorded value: 2.05 MPa
